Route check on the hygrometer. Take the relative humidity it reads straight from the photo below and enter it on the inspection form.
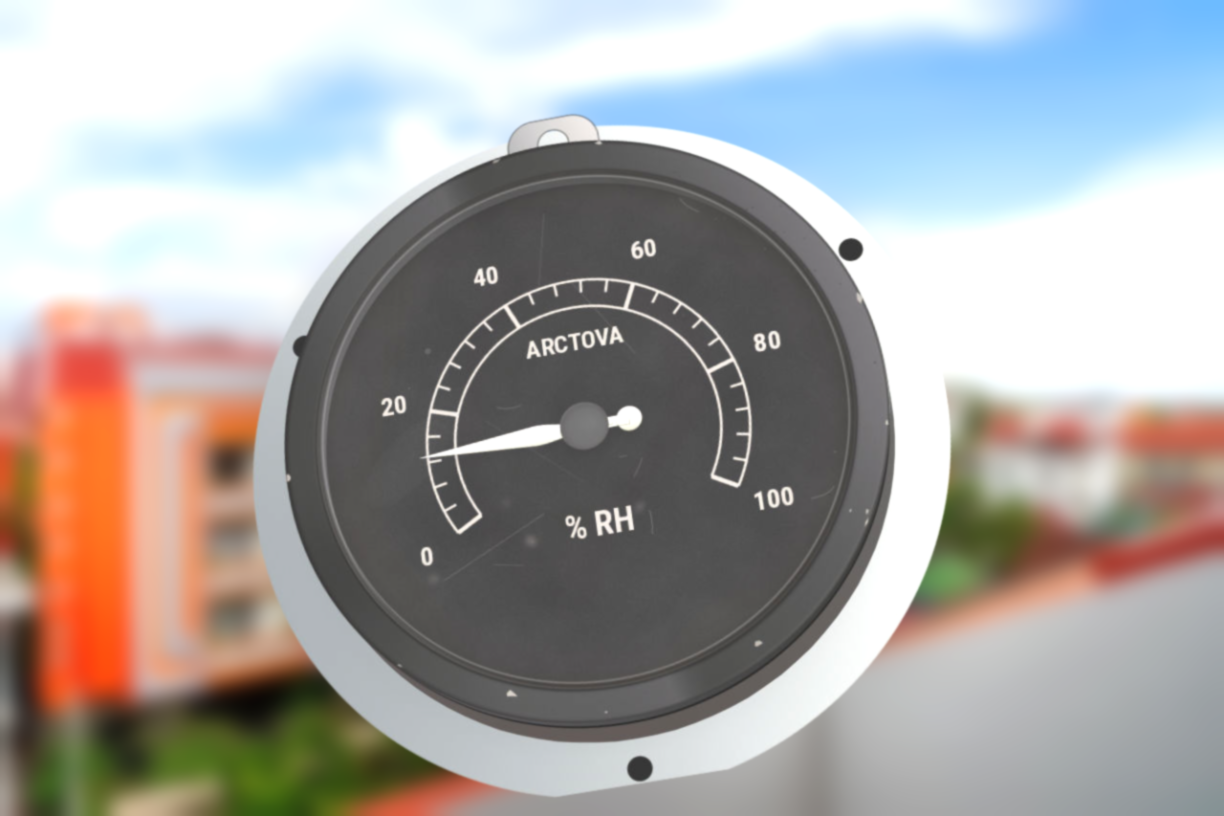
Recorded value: 12 %
